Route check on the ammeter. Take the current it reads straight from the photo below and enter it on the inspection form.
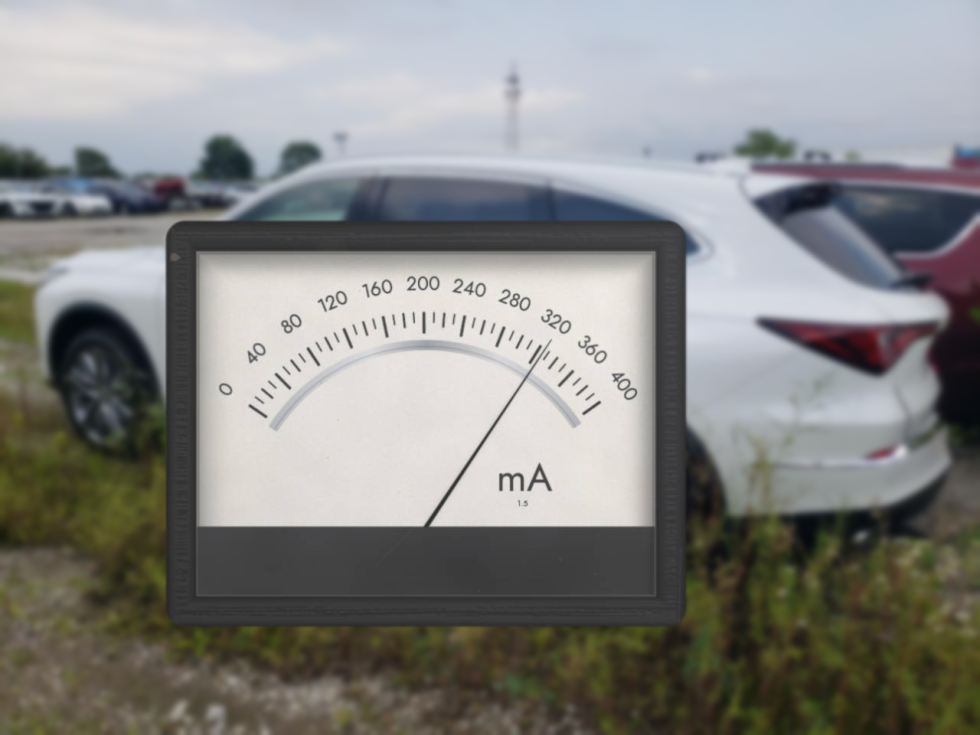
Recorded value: 325 mA
